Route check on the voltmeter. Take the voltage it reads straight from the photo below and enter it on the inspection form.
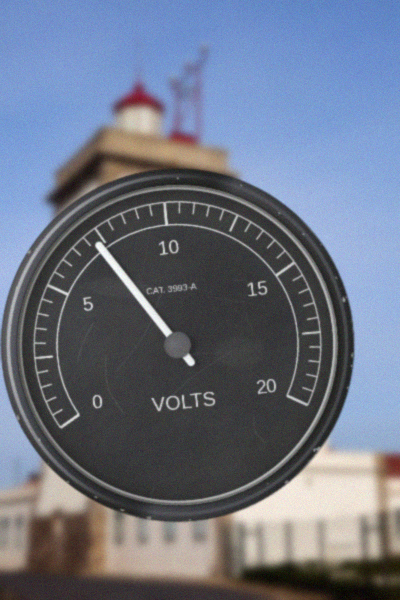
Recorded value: 7.25 V
